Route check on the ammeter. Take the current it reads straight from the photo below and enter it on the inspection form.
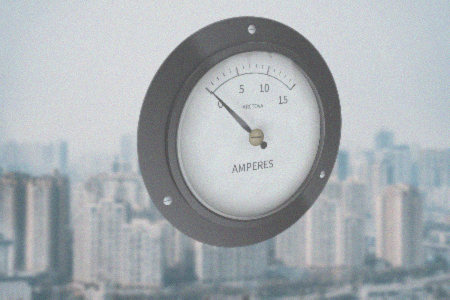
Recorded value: 0 A
